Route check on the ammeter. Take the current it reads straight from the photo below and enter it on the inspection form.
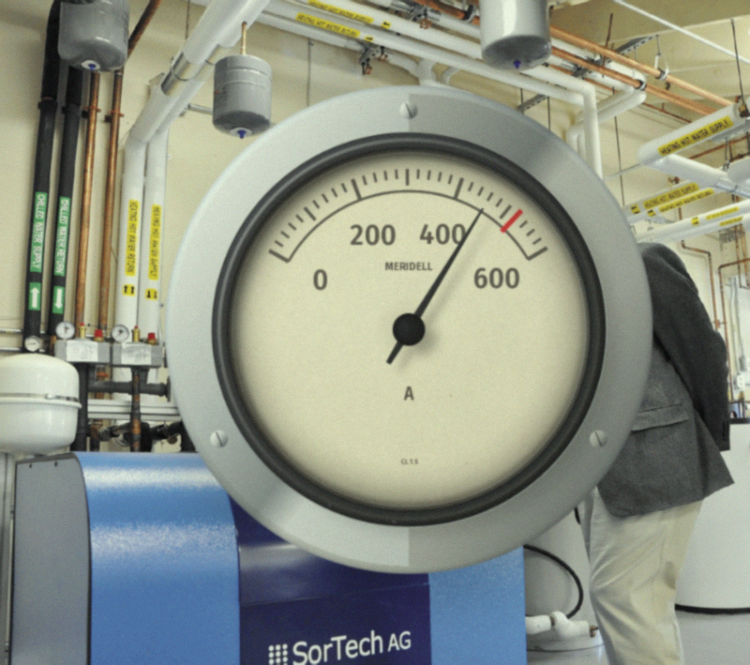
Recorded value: 460 A
